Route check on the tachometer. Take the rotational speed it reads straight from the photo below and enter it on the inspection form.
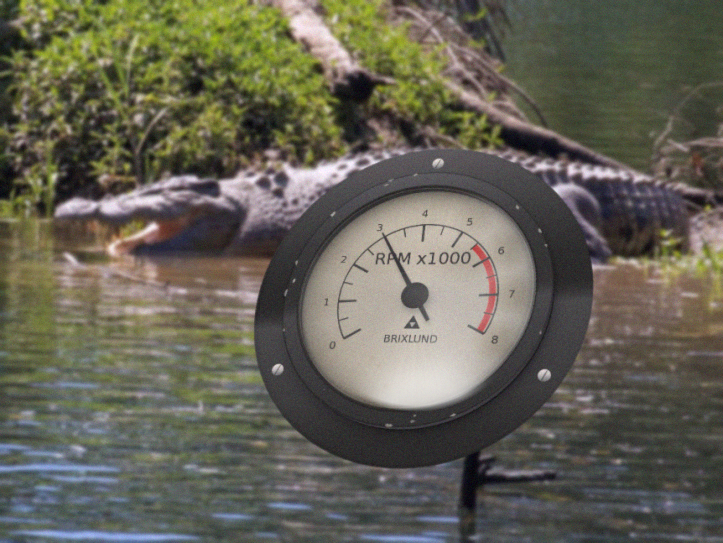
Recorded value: 3000 rpm
